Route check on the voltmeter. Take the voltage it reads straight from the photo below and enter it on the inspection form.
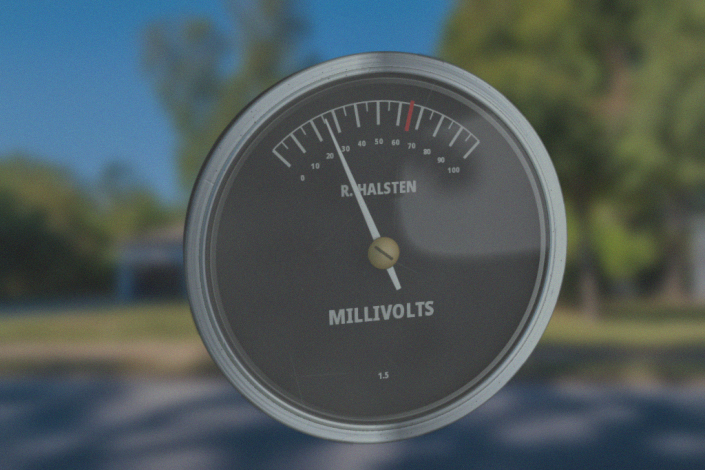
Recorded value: 25 mV
